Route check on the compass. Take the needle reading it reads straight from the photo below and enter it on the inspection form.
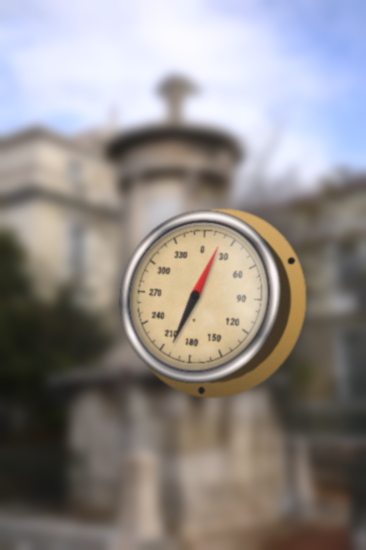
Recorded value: 20 °
